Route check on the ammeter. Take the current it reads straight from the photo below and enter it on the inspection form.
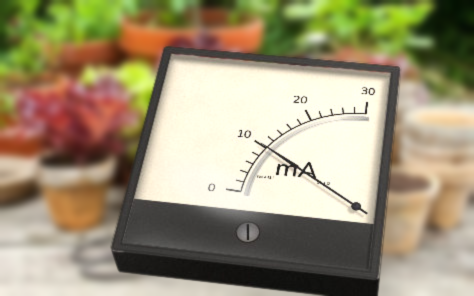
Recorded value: 10 mA
